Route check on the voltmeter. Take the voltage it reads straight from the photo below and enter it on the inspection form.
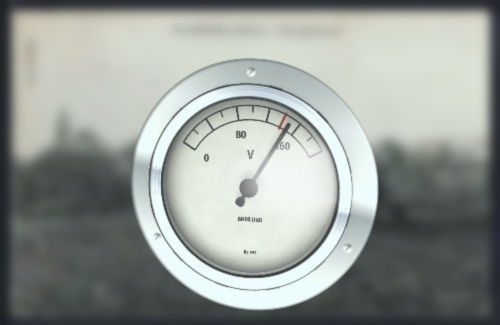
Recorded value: 150 V
